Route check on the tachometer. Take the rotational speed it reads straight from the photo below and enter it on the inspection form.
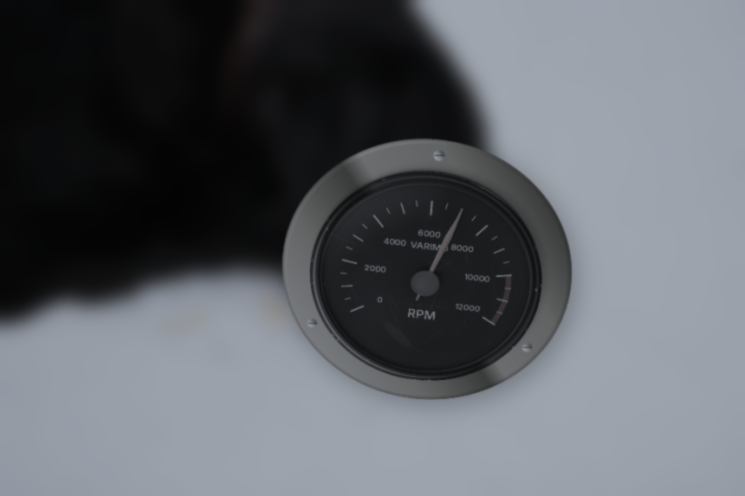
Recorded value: 7000 rpm
